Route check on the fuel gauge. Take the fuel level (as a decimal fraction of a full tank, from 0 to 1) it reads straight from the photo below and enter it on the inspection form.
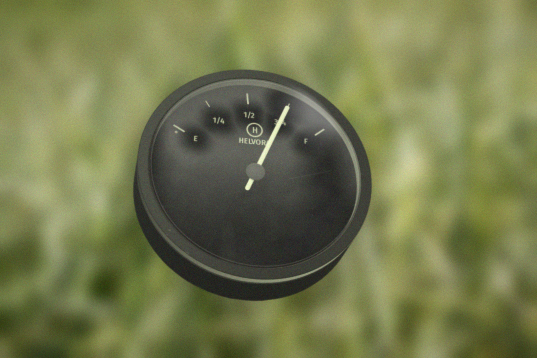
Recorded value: 0.75
